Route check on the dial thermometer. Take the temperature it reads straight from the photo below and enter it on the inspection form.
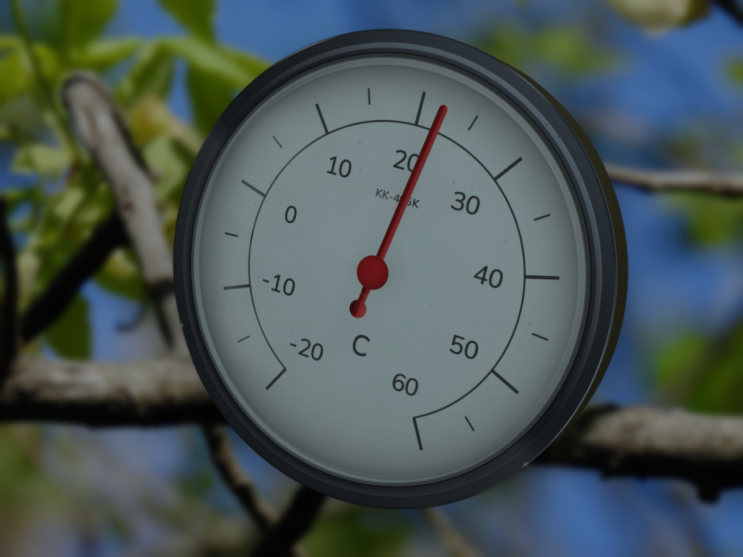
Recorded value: 22.5 °C
